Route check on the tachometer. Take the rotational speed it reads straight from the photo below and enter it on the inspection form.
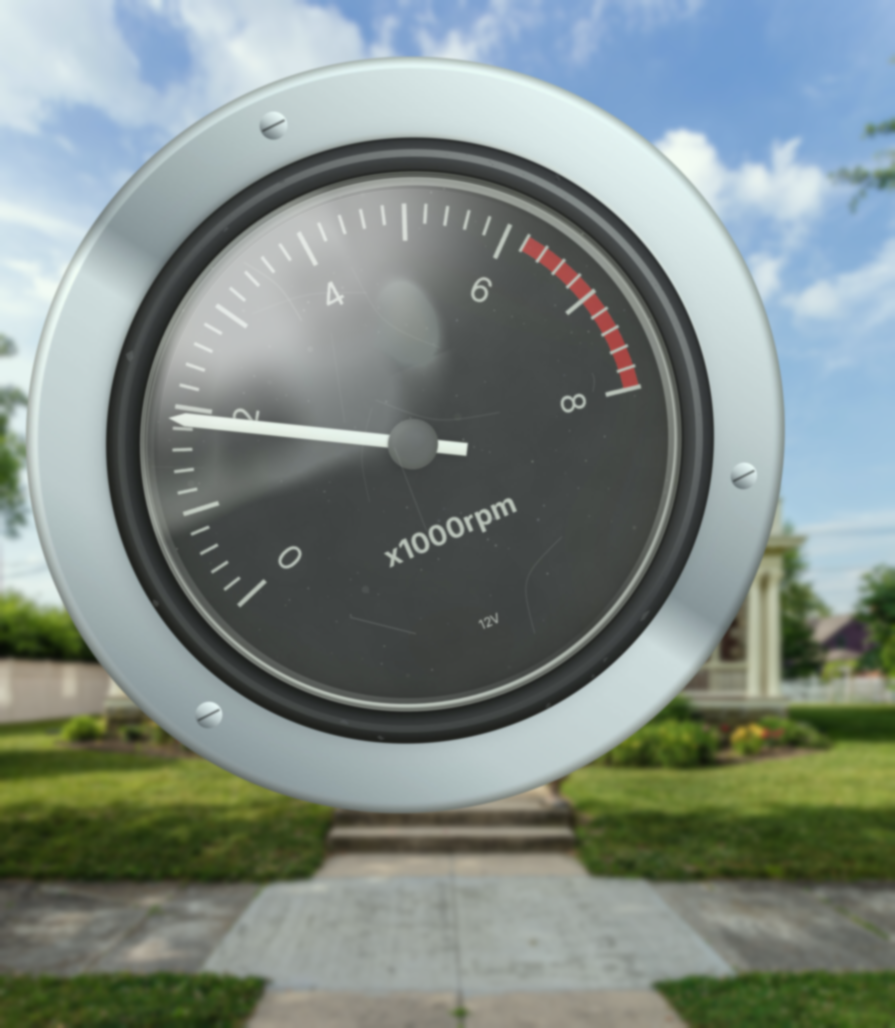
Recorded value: 1900 rpm
